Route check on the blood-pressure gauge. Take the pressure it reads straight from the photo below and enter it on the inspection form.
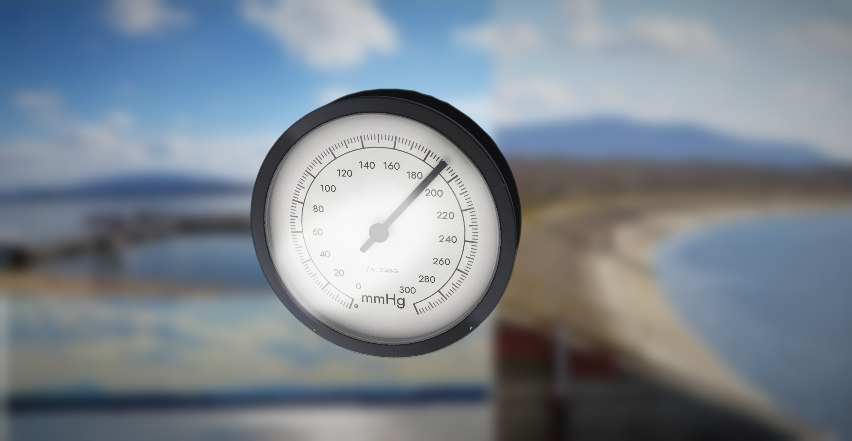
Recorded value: 190 mmHg
